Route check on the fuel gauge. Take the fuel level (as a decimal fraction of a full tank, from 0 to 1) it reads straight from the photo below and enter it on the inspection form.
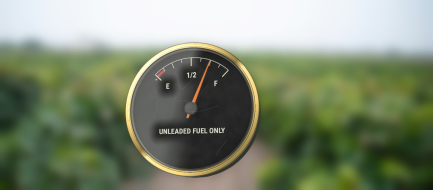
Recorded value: 0.75
